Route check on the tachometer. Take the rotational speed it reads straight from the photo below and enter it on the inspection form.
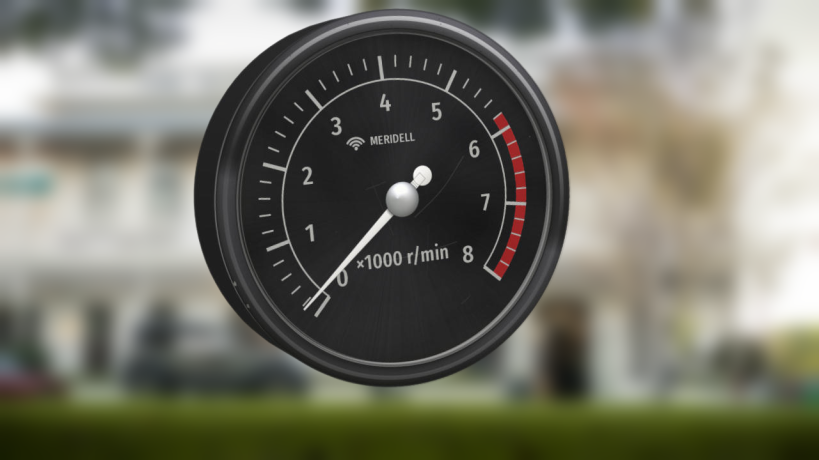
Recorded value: 200 rpm
